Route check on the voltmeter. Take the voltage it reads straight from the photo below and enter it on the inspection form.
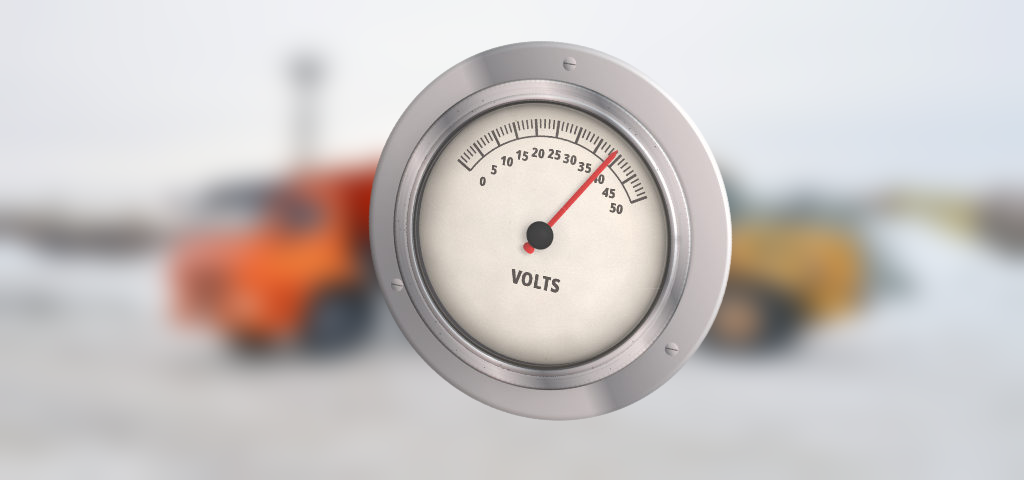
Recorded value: 39 V
